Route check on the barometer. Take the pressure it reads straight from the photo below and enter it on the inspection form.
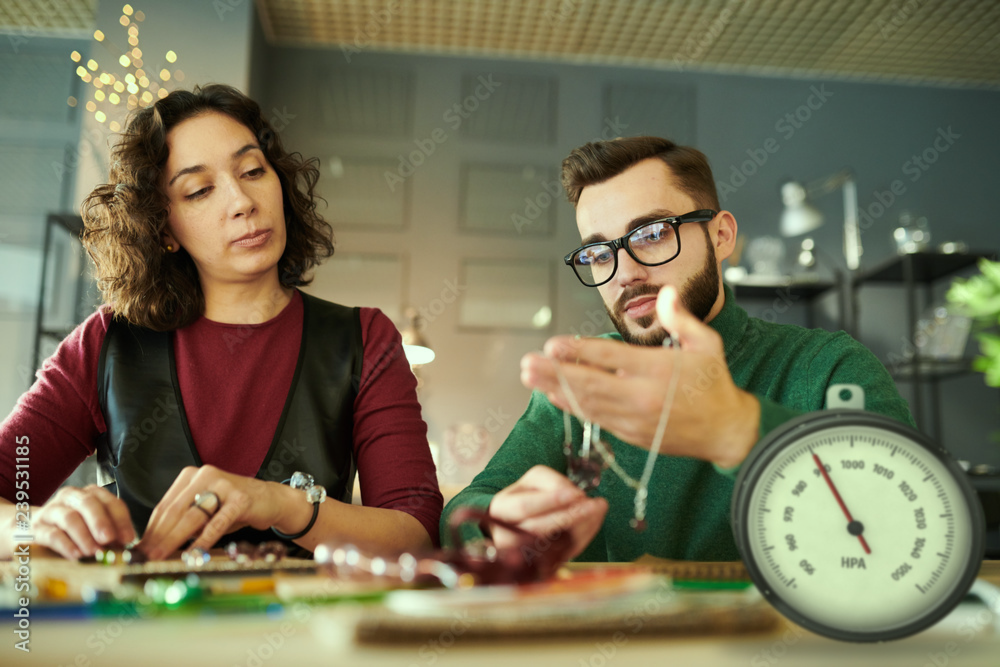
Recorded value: 990 hPa
